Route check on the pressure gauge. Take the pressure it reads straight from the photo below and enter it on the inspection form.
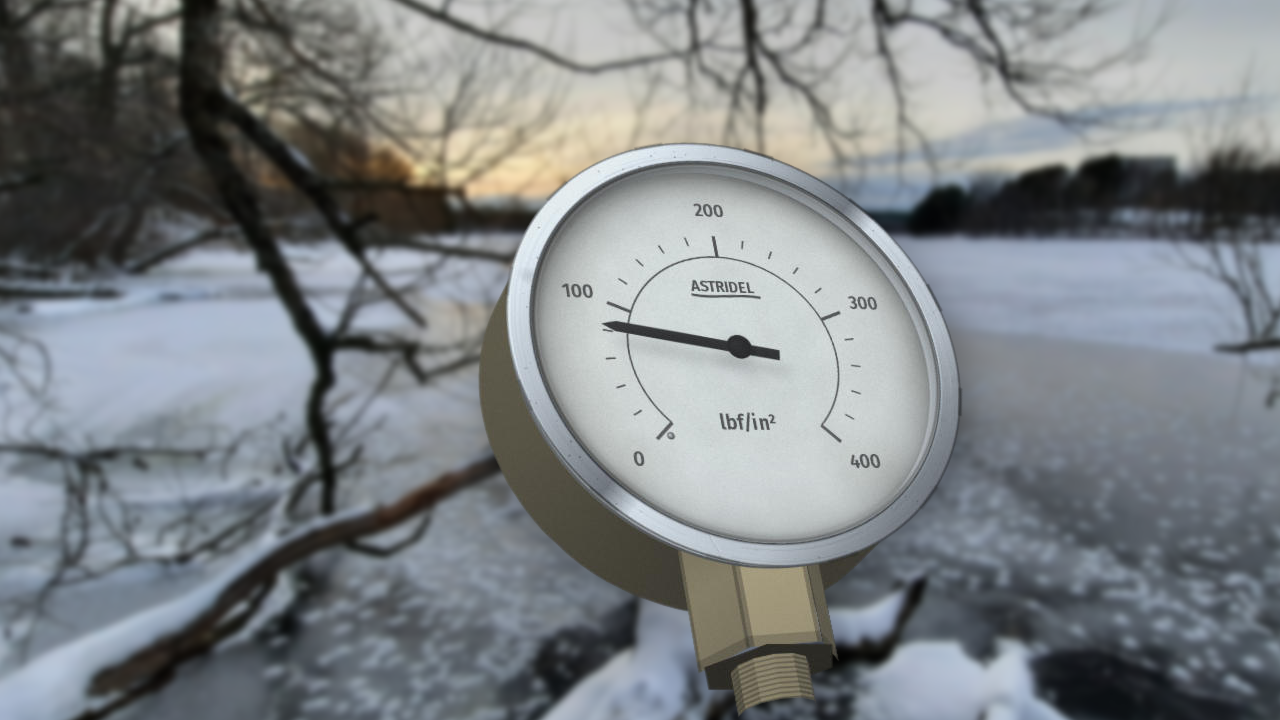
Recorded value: 80 psi
